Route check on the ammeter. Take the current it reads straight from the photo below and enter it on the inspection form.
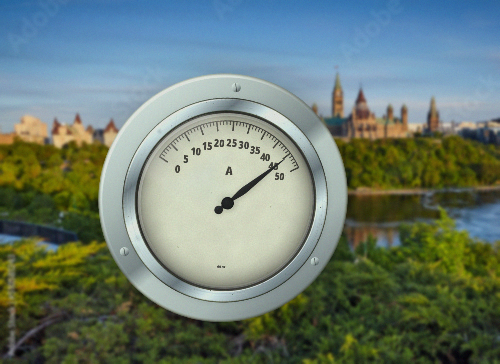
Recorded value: 45 A
